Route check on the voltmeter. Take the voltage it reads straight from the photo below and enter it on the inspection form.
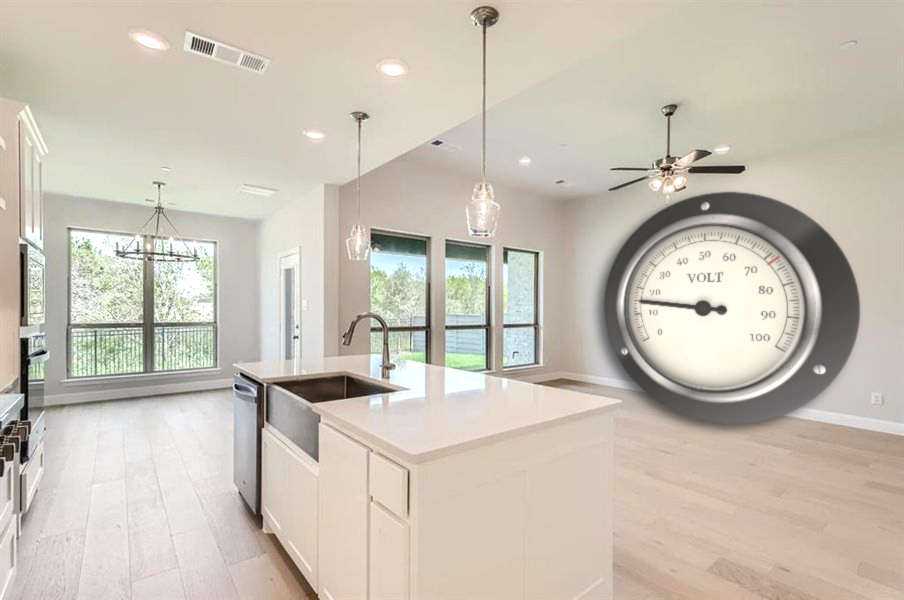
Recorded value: 15 V
